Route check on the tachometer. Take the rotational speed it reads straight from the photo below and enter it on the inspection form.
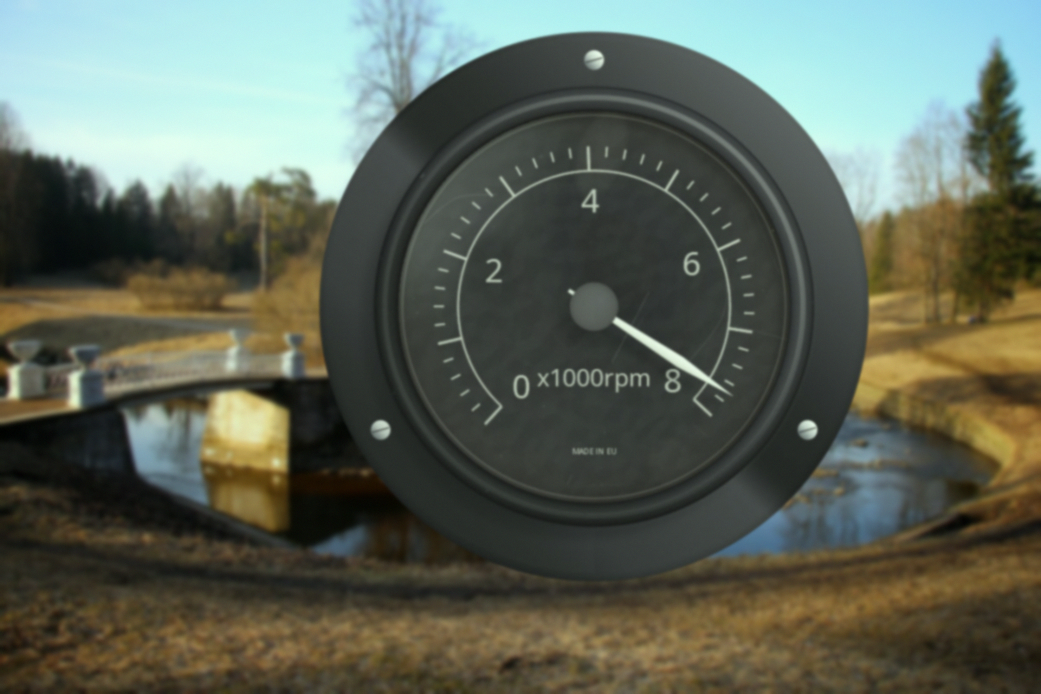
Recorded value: 7700 rpm
